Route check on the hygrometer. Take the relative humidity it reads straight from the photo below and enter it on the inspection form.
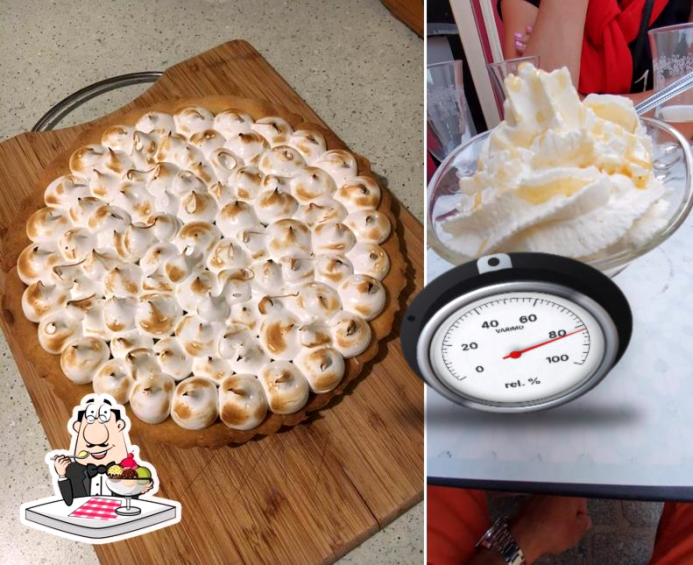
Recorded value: 80 %
